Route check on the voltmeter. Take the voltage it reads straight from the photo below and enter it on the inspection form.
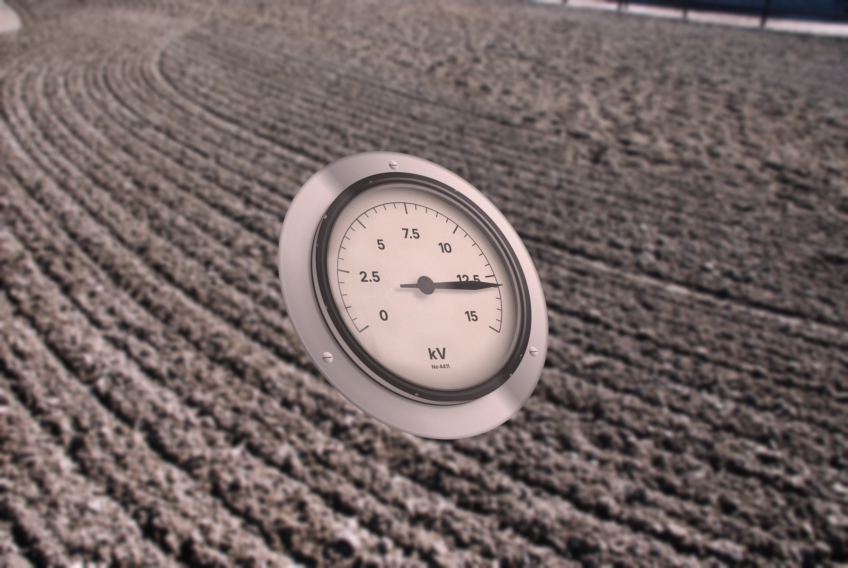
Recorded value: 13 kV
